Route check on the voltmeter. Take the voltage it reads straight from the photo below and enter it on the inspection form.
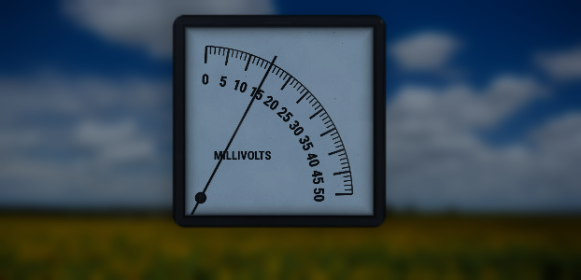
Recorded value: 15 mV
